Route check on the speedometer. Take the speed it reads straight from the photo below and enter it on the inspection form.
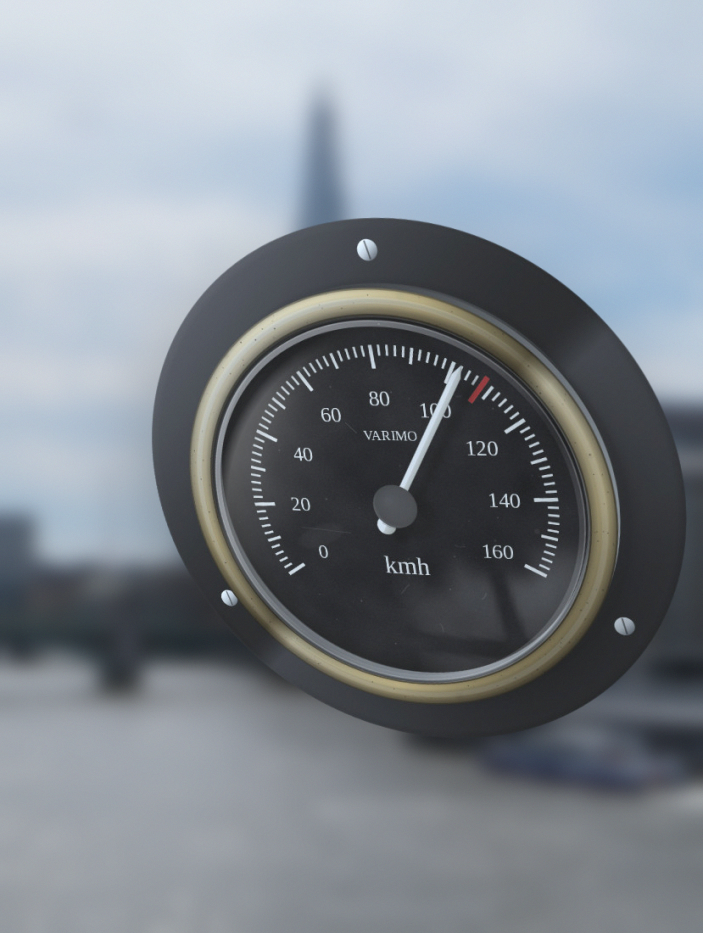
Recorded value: 102 km/h
